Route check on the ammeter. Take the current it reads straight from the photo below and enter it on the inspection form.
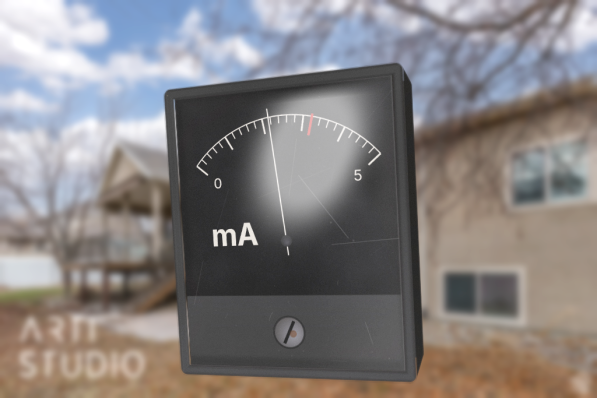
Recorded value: 2.2 mA
